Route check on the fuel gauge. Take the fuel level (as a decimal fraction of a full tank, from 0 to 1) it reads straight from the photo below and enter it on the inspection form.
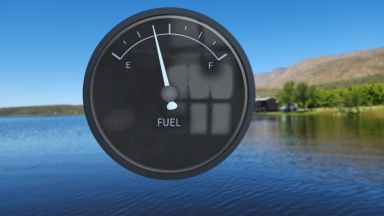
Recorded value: 0.375
